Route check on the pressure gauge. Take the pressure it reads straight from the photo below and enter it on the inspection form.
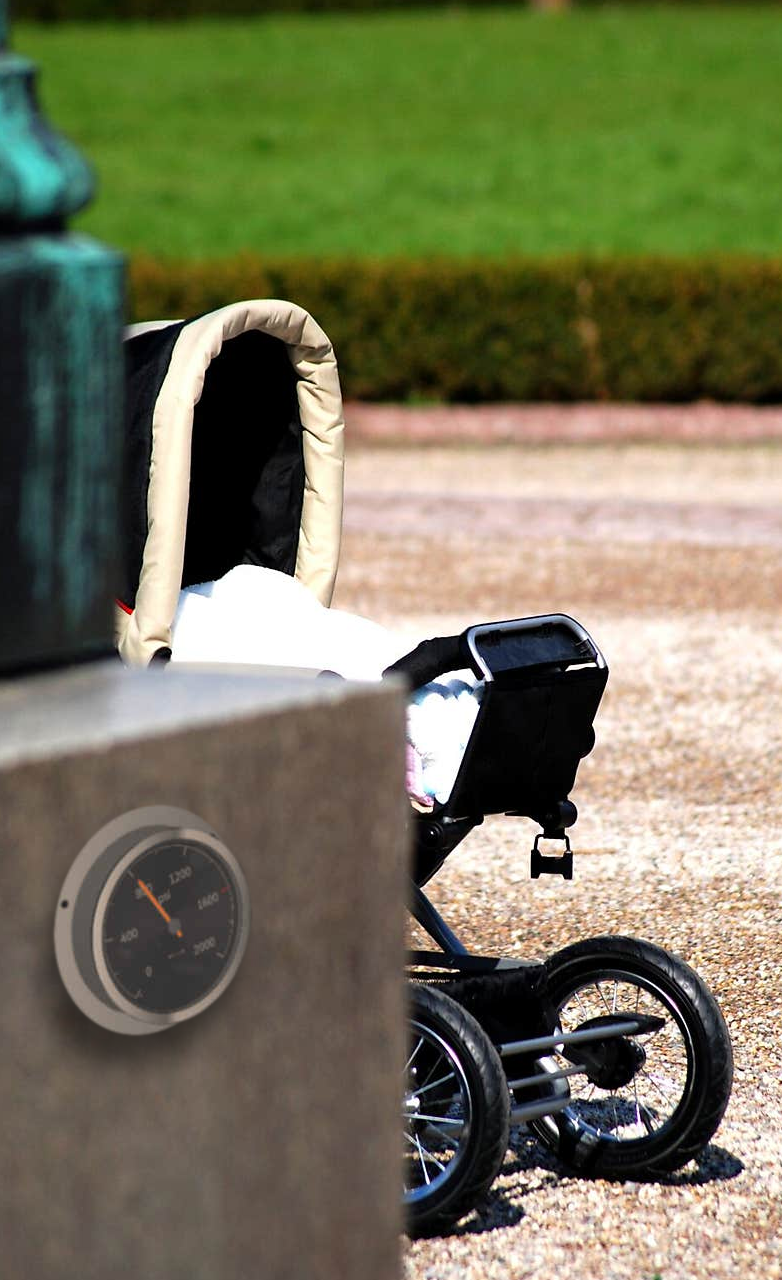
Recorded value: 800 psi
